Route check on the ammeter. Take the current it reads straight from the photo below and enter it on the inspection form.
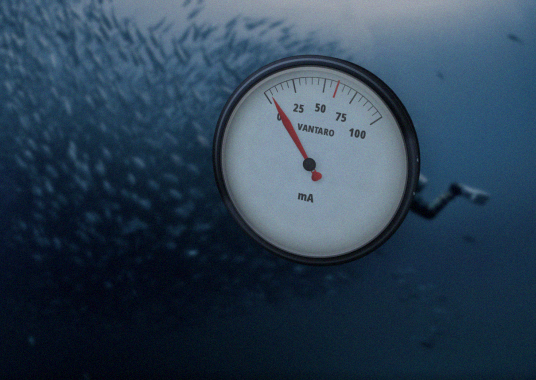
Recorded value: 5 mA
